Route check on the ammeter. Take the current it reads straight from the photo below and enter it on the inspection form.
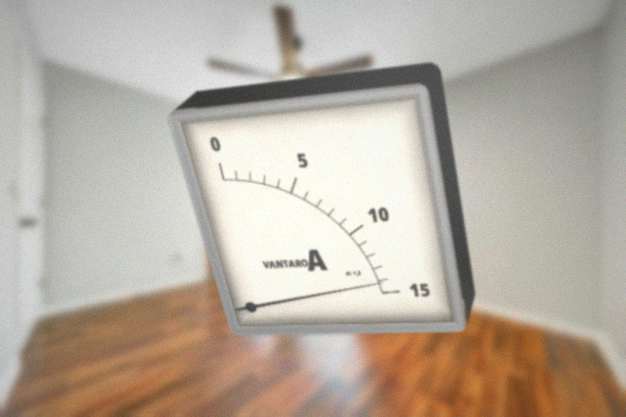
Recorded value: 14 A
